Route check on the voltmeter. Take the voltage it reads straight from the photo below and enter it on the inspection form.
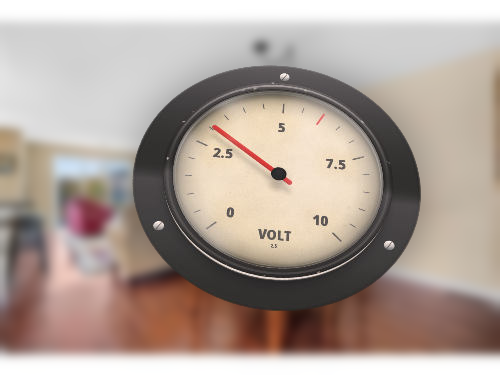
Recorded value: 3 V
